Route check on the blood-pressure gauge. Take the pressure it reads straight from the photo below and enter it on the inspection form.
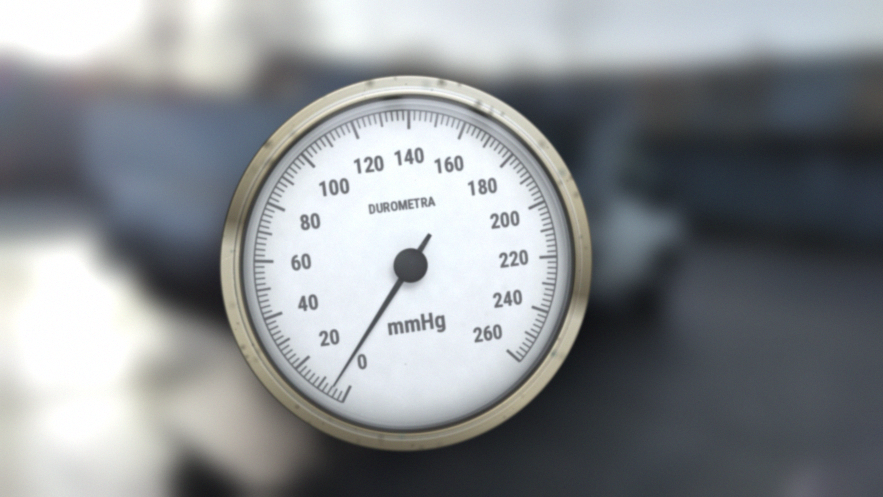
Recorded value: 6 mmHg
